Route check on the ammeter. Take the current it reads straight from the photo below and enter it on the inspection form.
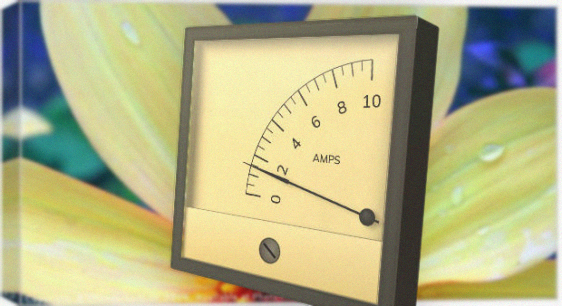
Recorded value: 1.5 A
